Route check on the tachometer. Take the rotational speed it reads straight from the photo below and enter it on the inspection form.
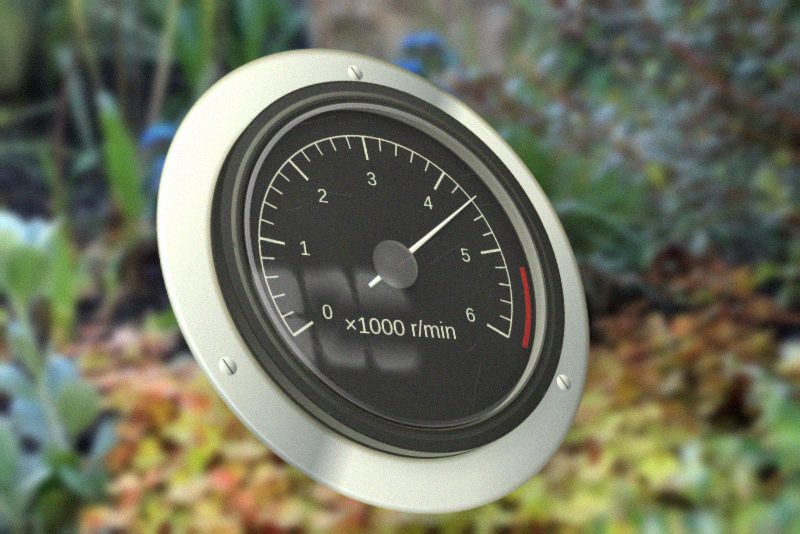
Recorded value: 4400 rpm
